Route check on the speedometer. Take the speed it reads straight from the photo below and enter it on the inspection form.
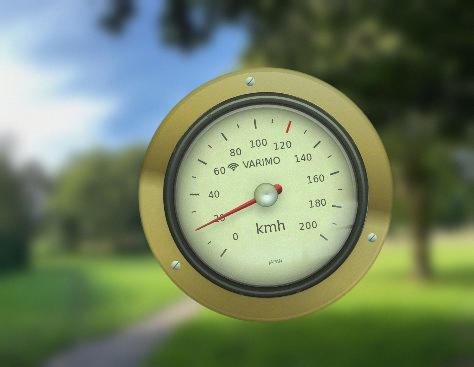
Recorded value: 20 km/h
